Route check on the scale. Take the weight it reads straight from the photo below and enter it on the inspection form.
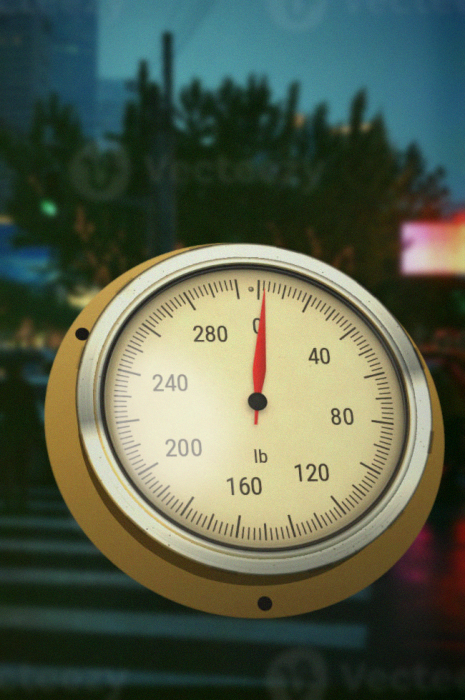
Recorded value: 2 lb
